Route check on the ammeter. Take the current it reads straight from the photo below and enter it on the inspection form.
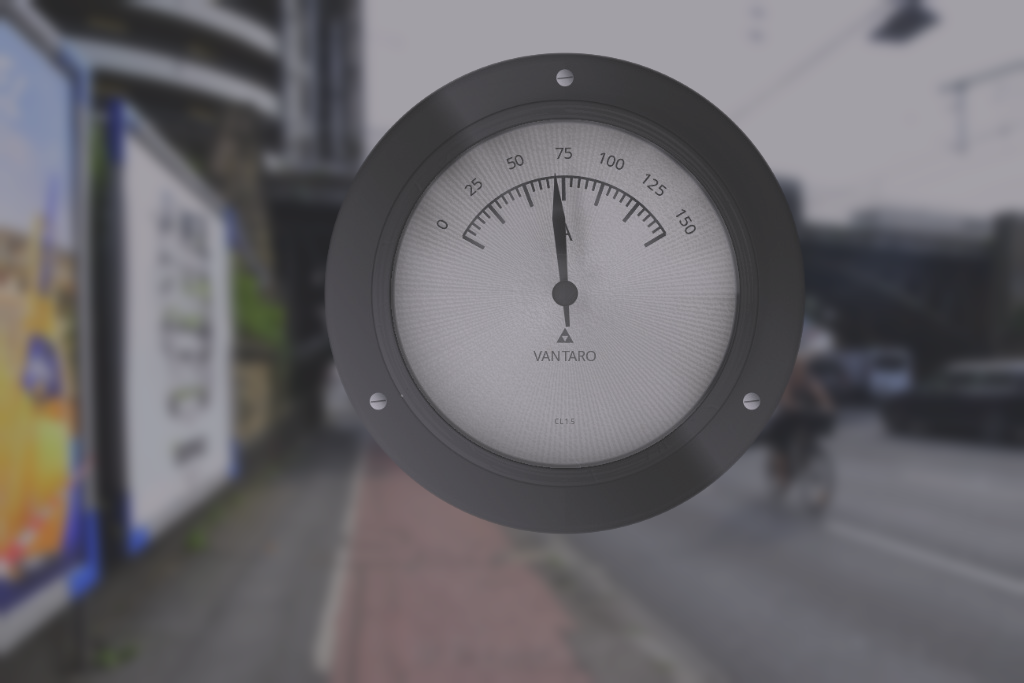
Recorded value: 70 A
